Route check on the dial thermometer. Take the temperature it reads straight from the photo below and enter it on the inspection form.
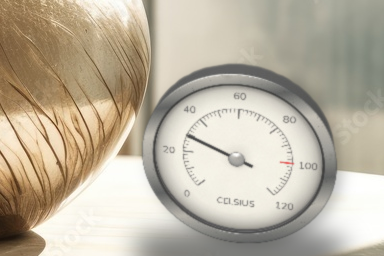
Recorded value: 30 °C
